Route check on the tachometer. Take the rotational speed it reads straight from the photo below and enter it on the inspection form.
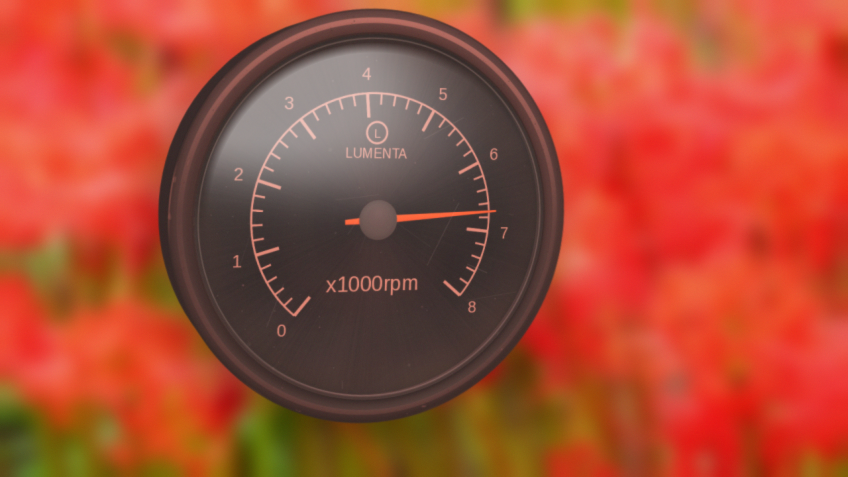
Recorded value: 6700 rpm
